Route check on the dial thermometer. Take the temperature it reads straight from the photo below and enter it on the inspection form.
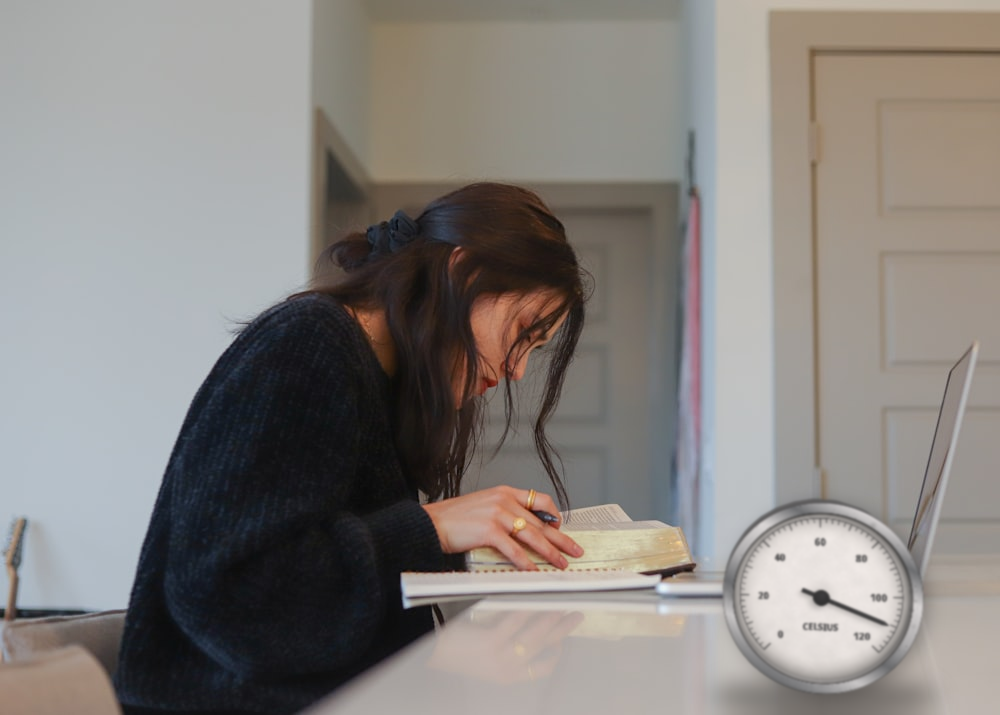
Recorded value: 110 °C
